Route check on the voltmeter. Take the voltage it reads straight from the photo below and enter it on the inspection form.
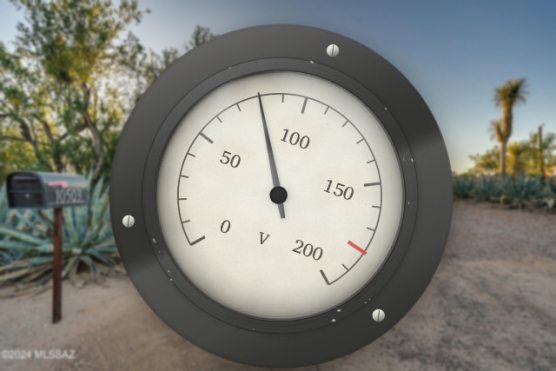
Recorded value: 80 V
